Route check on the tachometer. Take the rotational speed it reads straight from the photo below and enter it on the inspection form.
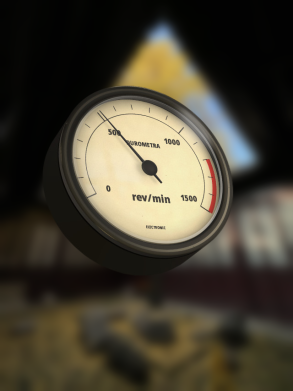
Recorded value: 500 rpm
